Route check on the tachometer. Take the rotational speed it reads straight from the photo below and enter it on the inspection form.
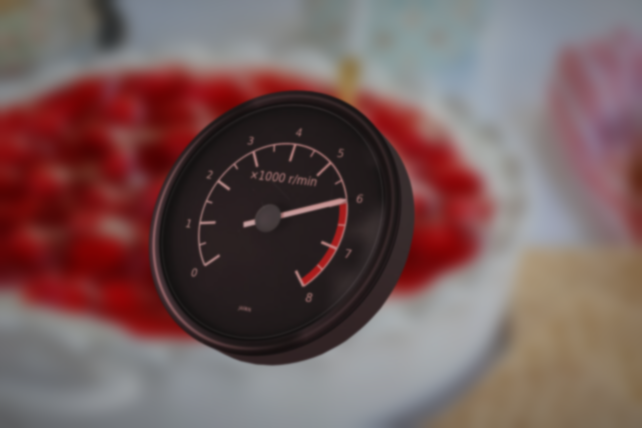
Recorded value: 6000 rpm
